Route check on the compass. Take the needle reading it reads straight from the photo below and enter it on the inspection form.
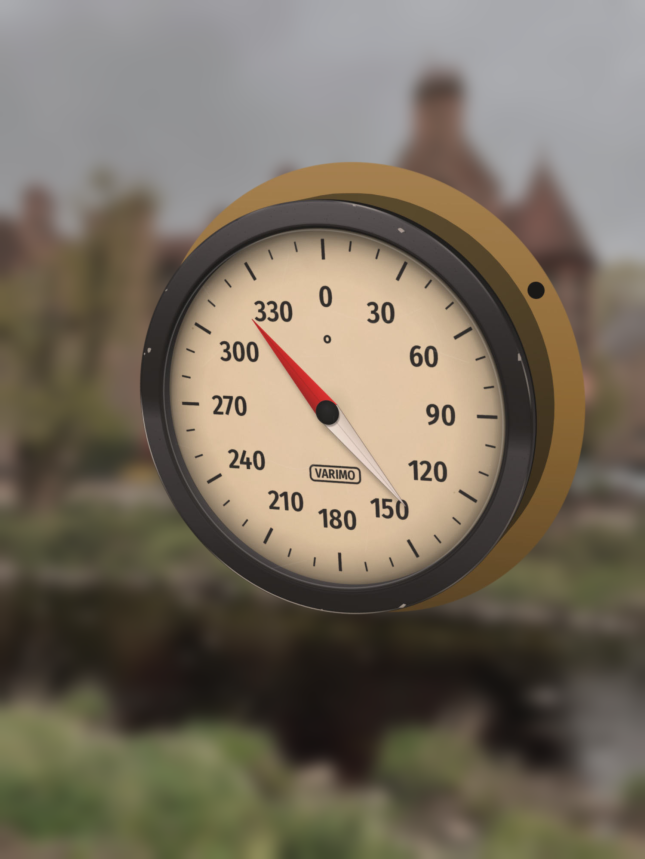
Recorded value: 320 °
